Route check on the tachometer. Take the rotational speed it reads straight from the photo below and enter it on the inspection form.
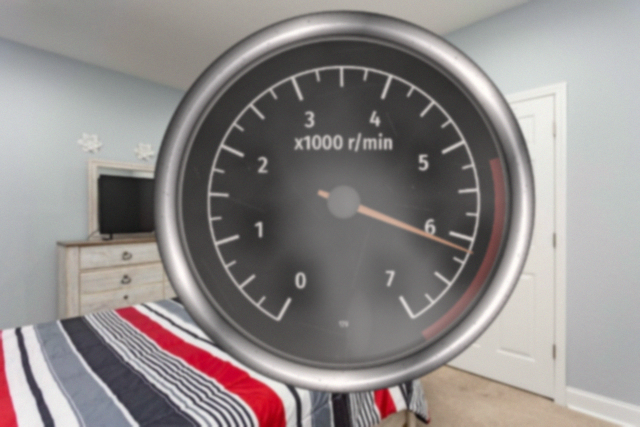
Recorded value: 6125 rpm
